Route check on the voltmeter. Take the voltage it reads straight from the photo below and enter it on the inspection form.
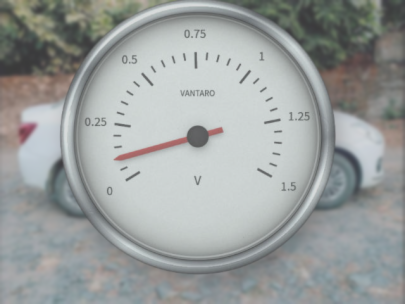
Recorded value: 0.1 V
